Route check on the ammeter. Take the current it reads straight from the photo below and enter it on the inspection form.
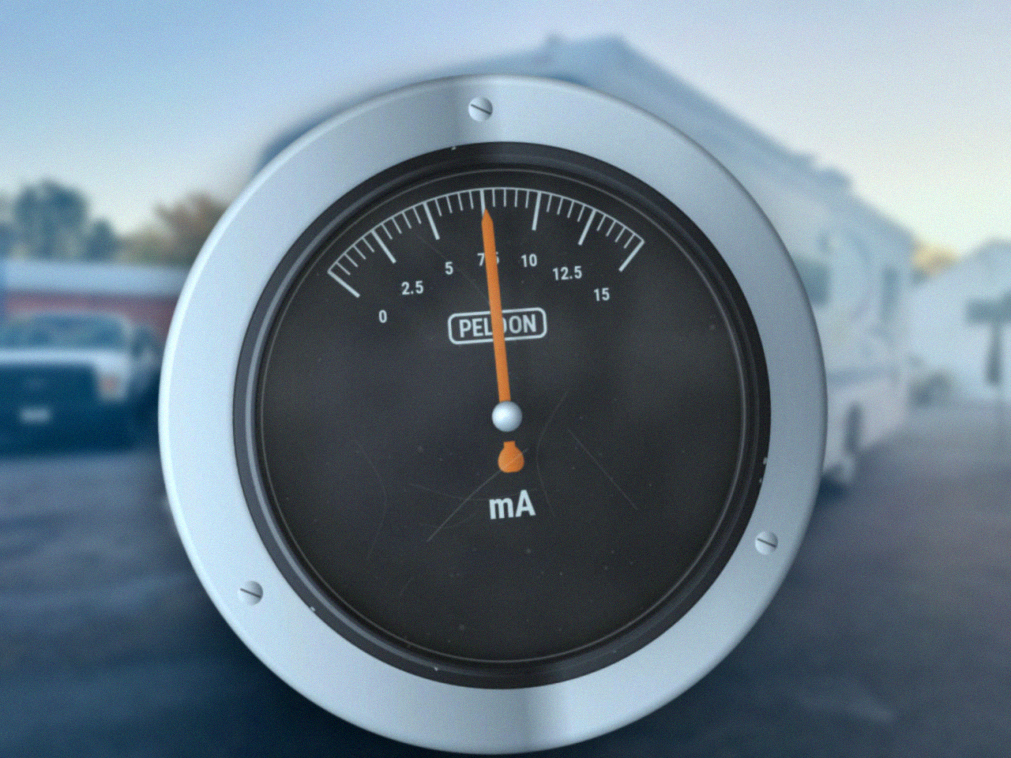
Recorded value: 7.5 mA
